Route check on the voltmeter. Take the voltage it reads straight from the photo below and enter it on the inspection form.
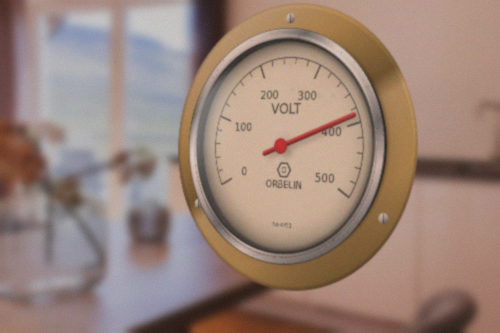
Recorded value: 390 V
